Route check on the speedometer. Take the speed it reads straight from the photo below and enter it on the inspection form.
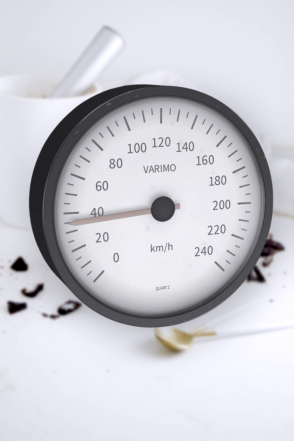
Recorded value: 35 km/h
